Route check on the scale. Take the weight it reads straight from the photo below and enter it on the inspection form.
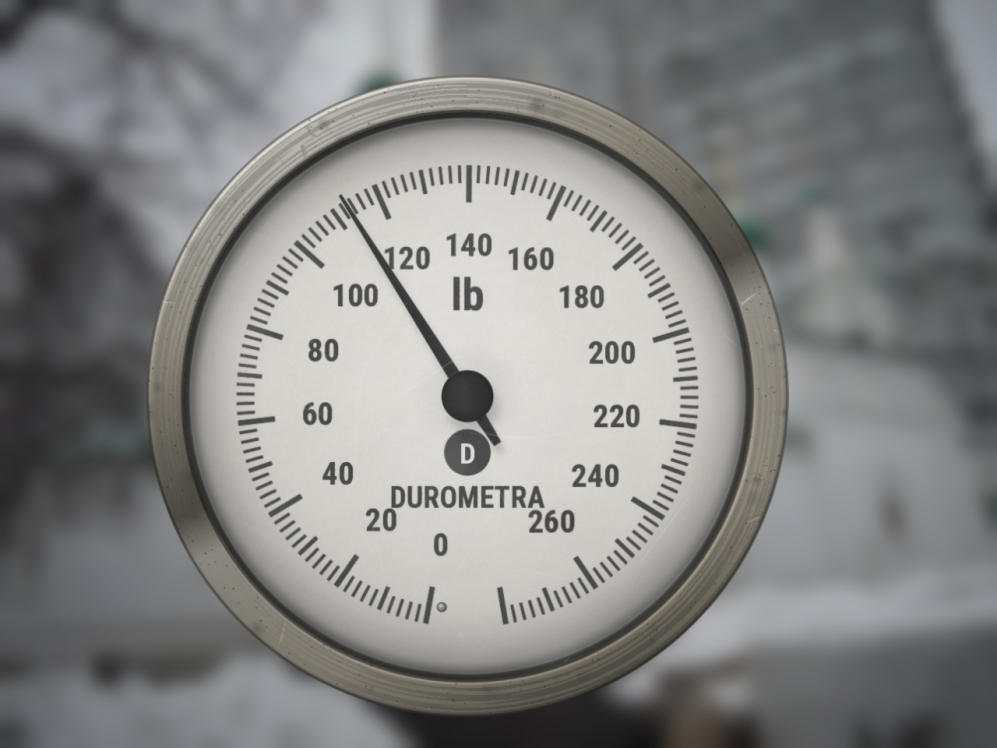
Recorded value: 113 lb
